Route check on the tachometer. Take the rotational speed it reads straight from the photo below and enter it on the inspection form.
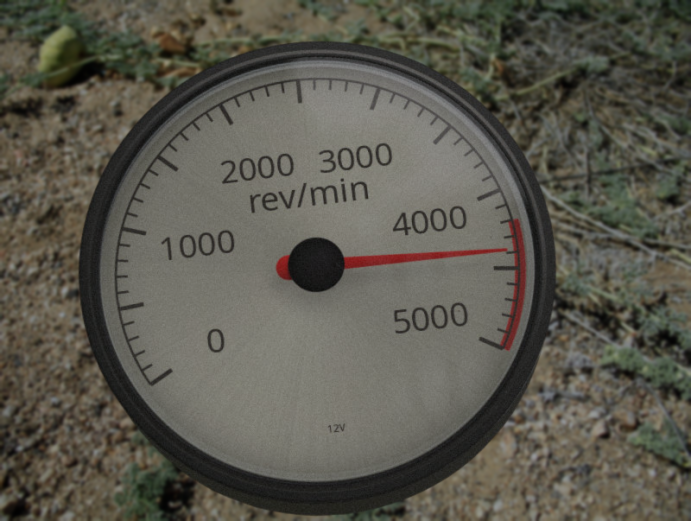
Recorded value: 4400 rpm
